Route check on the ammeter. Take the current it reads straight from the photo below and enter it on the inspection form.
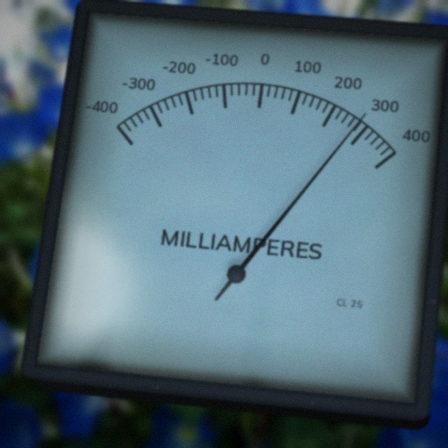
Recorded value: 280 mA
